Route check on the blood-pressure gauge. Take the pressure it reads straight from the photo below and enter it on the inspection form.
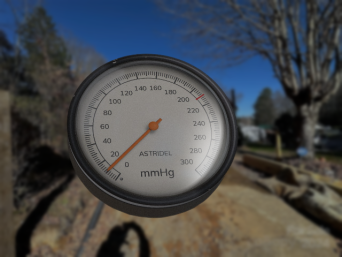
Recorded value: 10 mmHg
